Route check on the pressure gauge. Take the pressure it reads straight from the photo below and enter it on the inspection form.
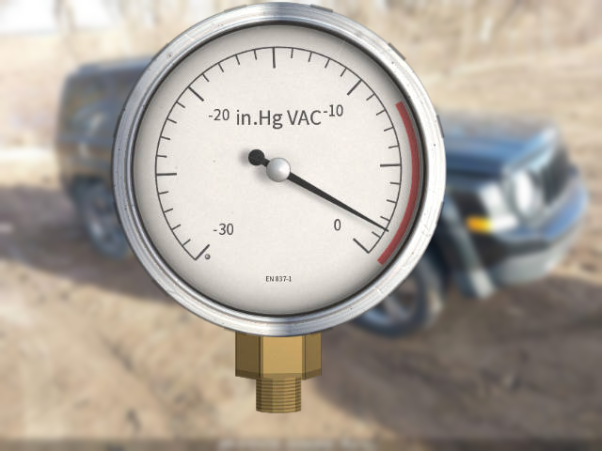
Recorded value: -1.5 inHg
